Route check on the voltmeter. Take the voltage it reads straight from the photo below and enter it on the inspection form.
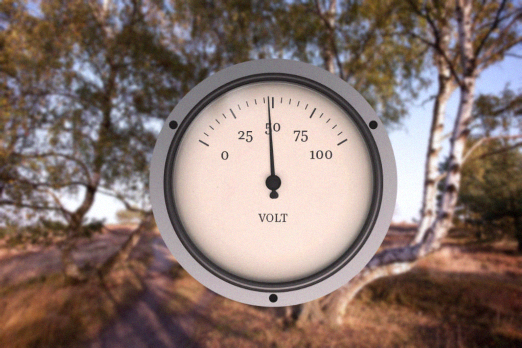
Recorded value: 47.5 V
